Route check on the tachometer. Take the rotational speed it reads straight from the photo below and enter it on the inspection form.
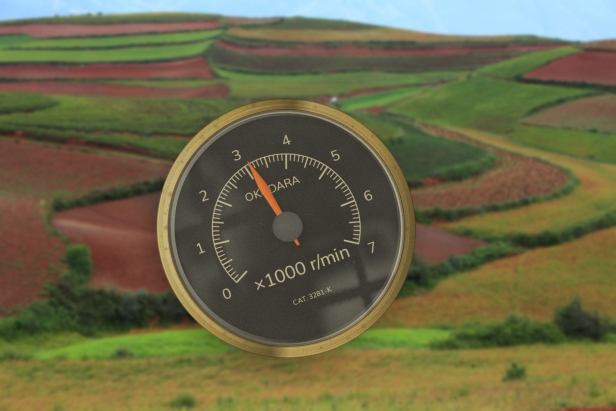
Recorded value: 3100 rpm
